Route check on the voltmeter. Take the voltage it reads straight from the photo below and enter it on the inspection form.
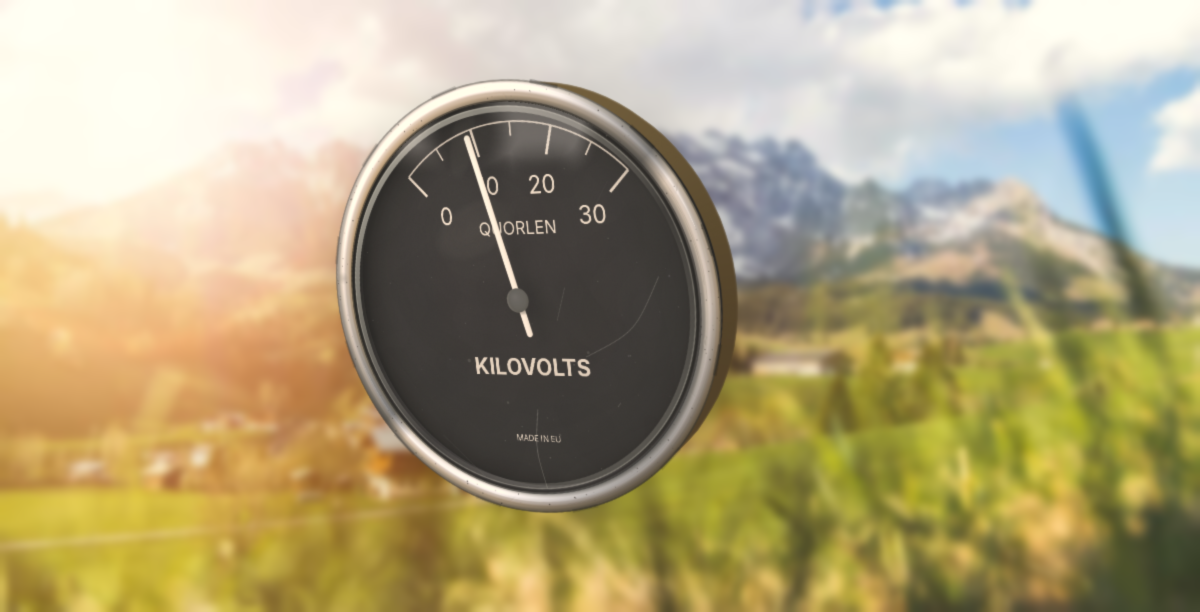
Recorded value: 10 kV
